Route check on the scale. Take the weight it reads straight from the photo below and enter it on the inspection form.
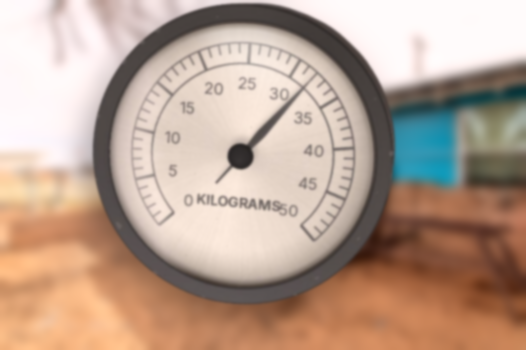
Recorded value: 32 kg
